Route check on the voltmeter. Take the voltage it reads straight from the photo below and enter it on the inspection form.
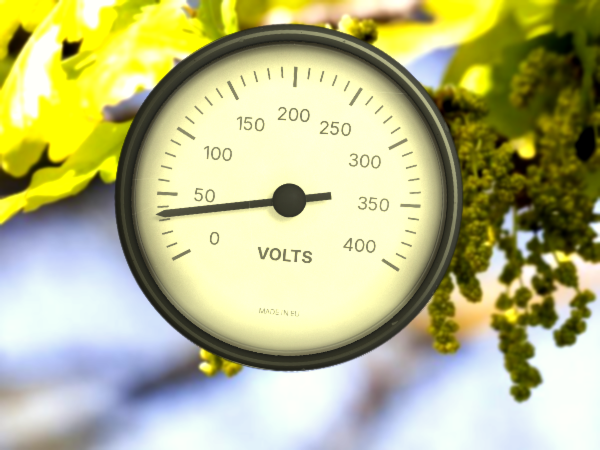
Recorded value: 35 V
